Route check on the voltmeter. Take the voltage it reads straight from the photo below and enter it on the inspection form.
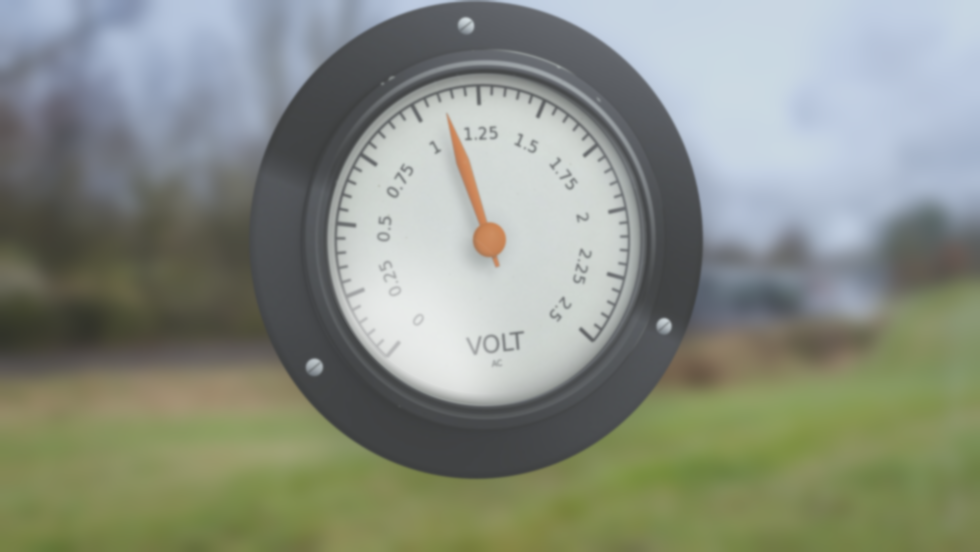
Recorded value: 1.1 V
